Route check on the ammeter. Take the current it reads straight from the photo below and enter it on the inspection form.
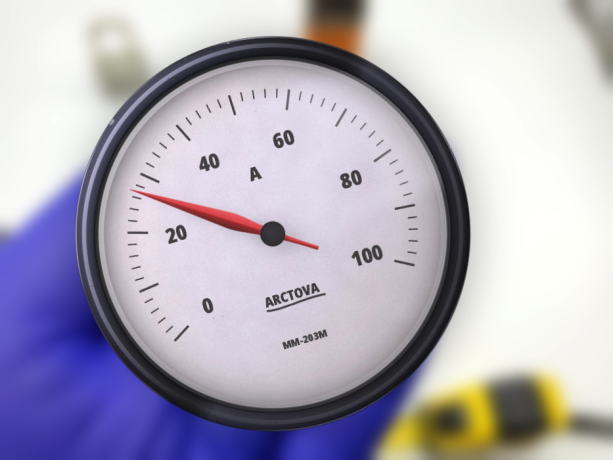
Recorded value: 27 A
